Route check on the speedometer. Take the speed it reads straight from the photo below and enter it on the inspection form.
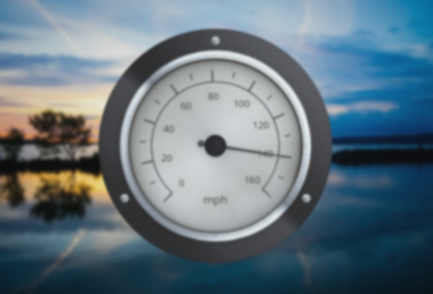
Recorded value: 140 mph
